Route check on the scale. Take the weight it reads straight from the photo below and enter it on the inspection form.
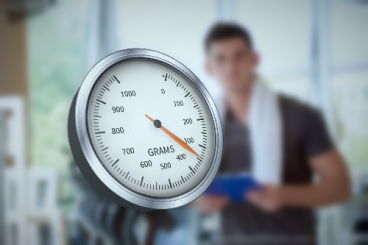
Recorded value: 350 g
